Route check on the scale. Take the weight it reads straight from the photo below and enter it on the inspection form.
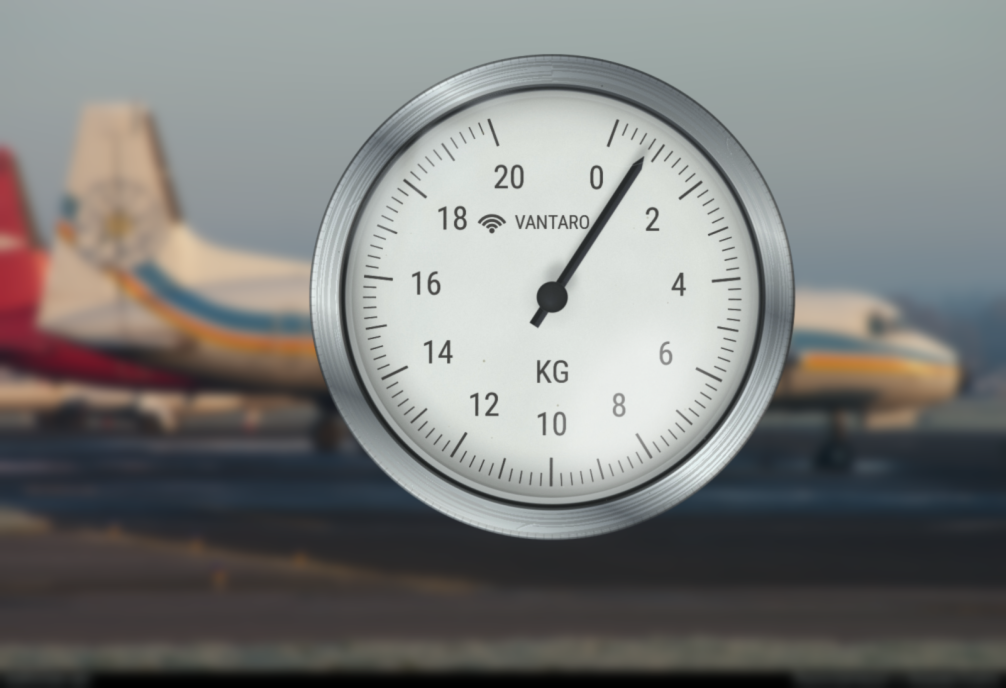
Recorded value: 0.8 kg
